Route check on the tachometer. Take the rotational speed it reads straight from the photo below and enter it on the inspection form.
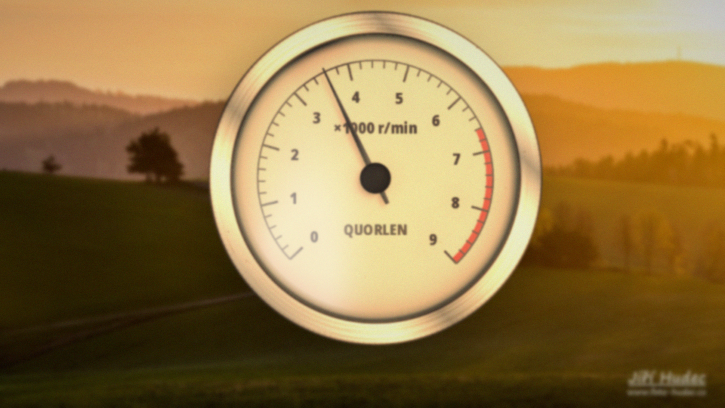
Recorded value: 3600 rpm
